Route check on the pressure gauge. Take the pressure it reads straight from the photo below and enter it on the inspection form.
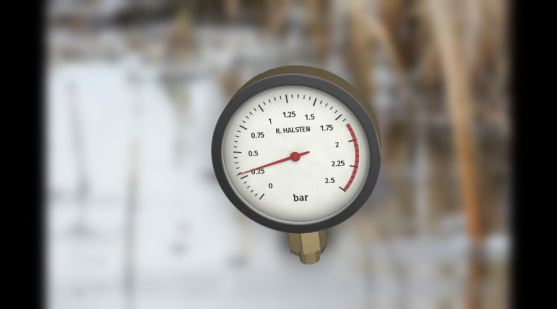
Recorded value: 0.3 bar
